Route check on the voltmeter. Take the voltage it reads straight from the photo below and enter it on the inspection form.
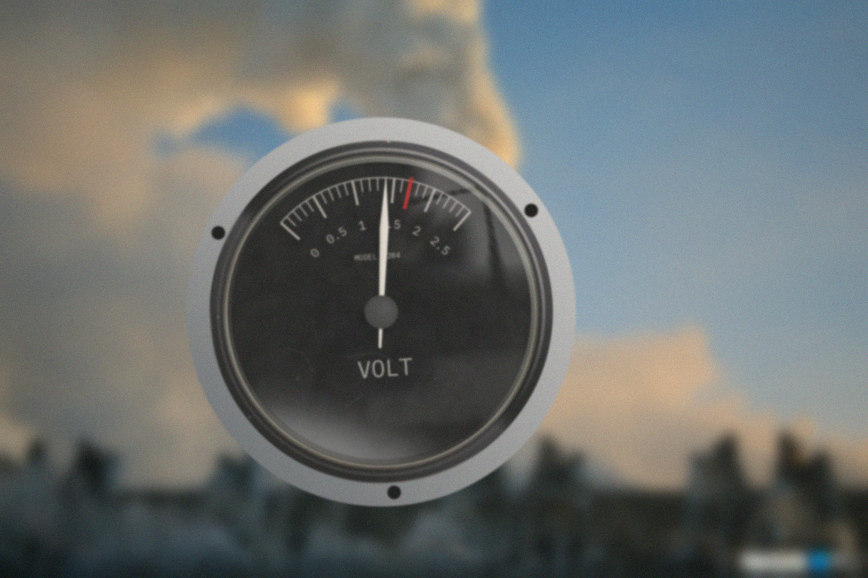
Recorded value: 1.4 V
